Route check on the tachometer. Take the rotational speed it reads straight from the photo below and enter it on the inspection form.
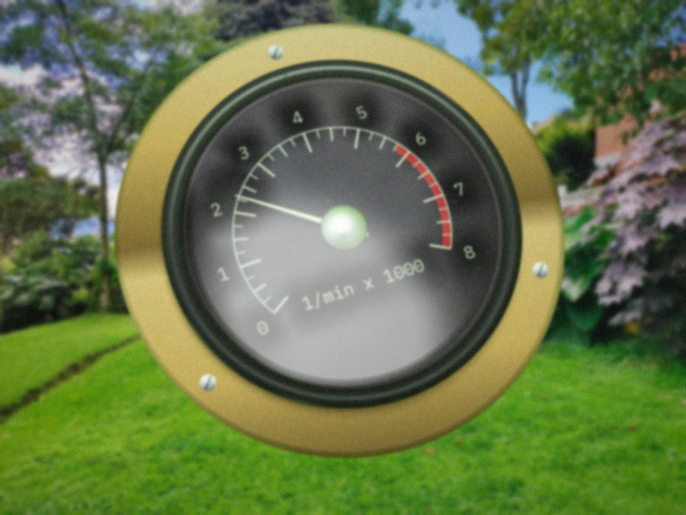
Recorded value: 2250 rpm
